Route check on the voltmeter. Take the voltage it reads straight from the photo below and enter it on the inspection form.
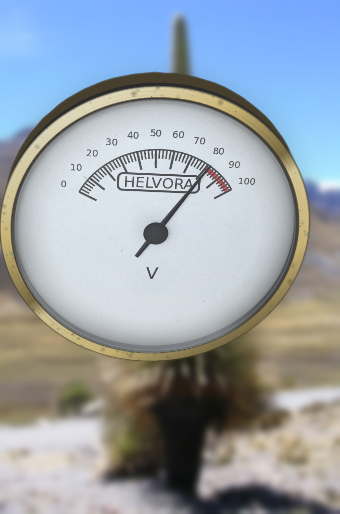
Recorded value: 80 V
